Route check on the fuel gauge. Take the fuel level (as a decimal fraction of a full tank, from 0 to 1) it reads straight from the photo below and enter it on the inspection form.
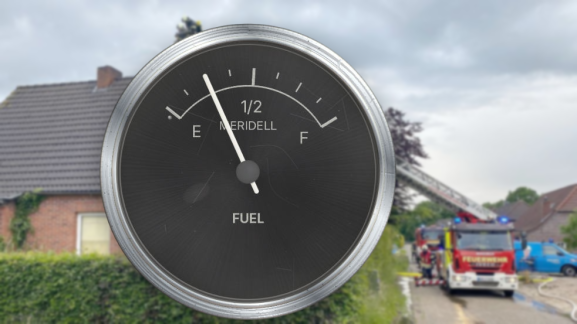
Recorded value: 0.25
